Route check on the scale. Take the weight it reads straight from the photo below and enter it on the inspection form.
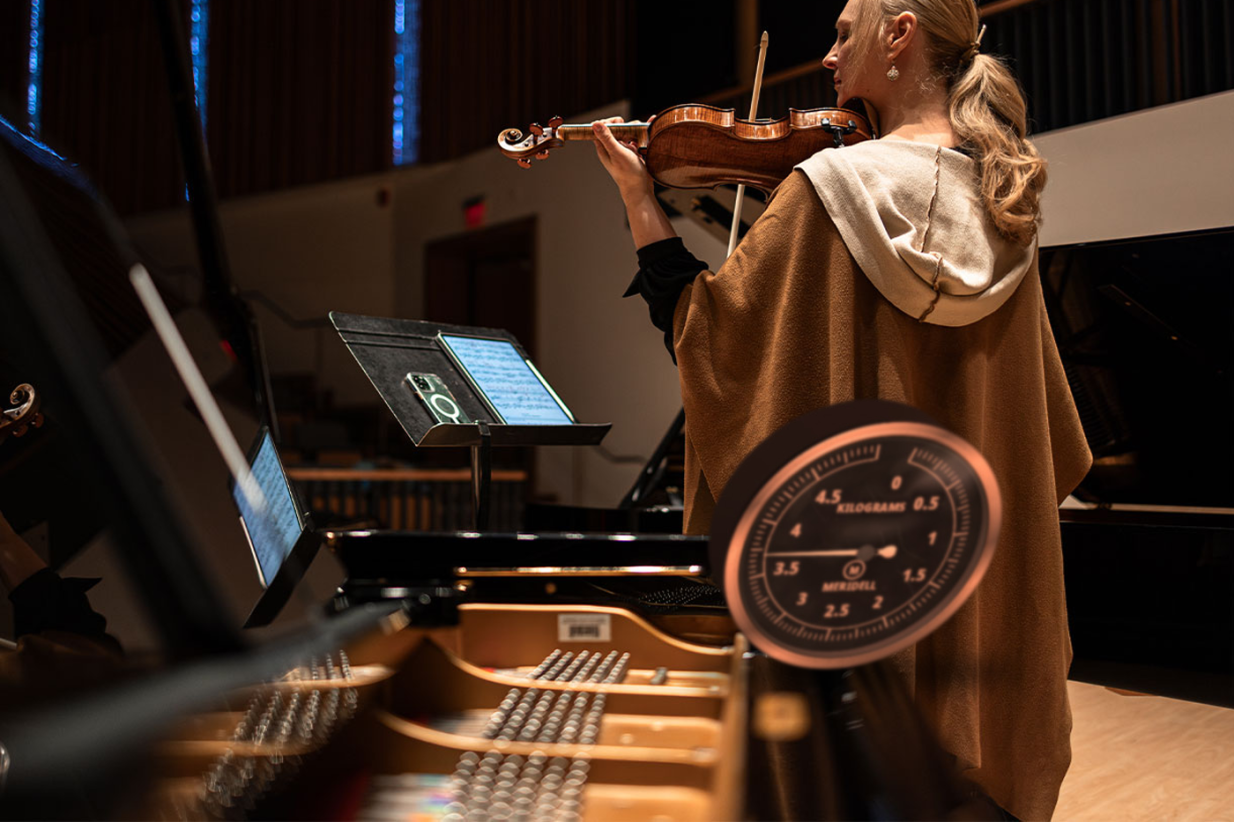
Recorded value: 3.75 kg
